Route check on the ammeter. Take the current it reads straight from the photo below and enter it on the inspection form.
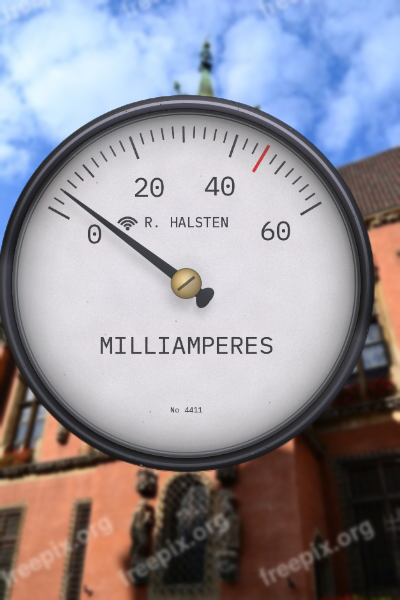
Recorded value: 4 mA
